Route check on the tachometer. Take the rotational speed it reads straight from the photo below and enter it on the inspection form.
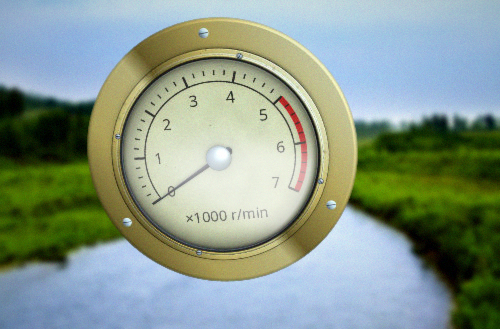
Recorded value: 0 rpm
